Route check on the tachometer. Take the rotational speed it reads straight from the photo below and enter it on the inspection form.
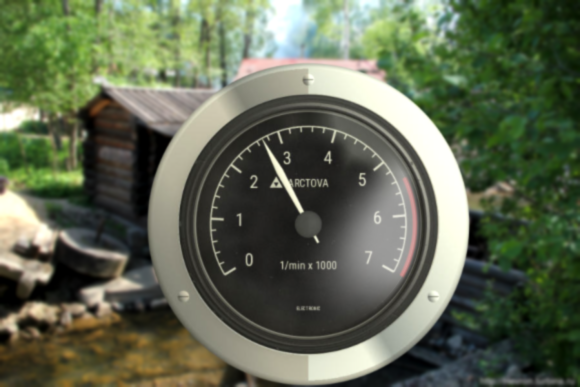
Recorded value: 2700 rpm
